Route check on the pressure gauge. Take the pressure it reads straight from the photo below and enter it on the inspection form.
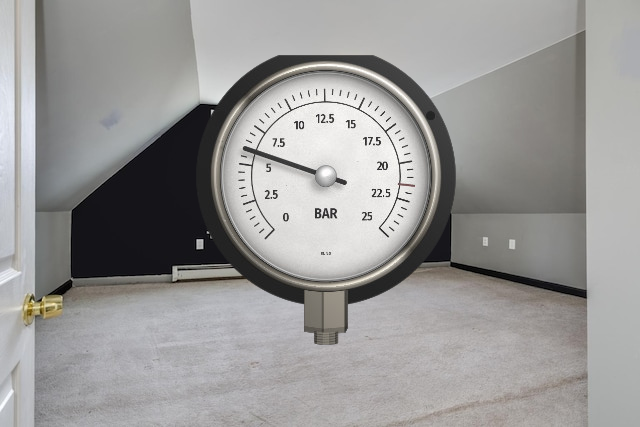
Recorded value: 6 bar
